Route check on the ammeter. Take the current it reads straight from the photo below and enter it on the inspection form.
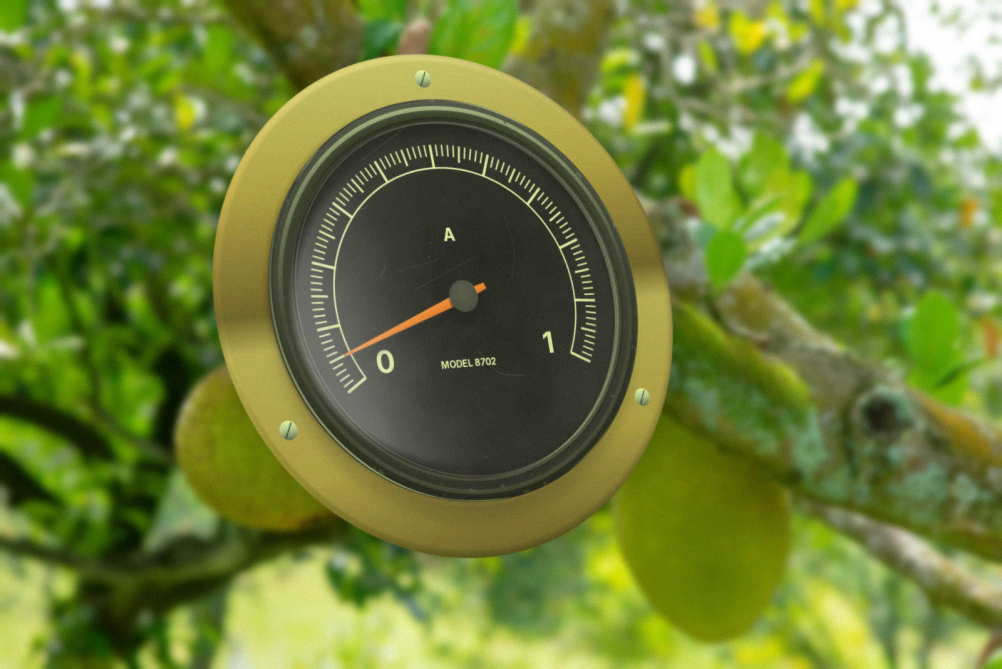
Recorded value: 0.05 A
